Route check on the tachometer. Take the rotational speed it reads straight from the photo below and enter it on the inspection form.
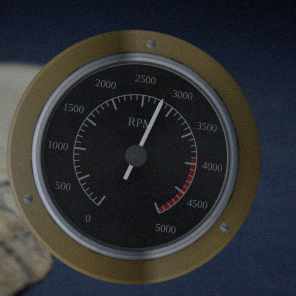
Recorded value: 2800 rpm
